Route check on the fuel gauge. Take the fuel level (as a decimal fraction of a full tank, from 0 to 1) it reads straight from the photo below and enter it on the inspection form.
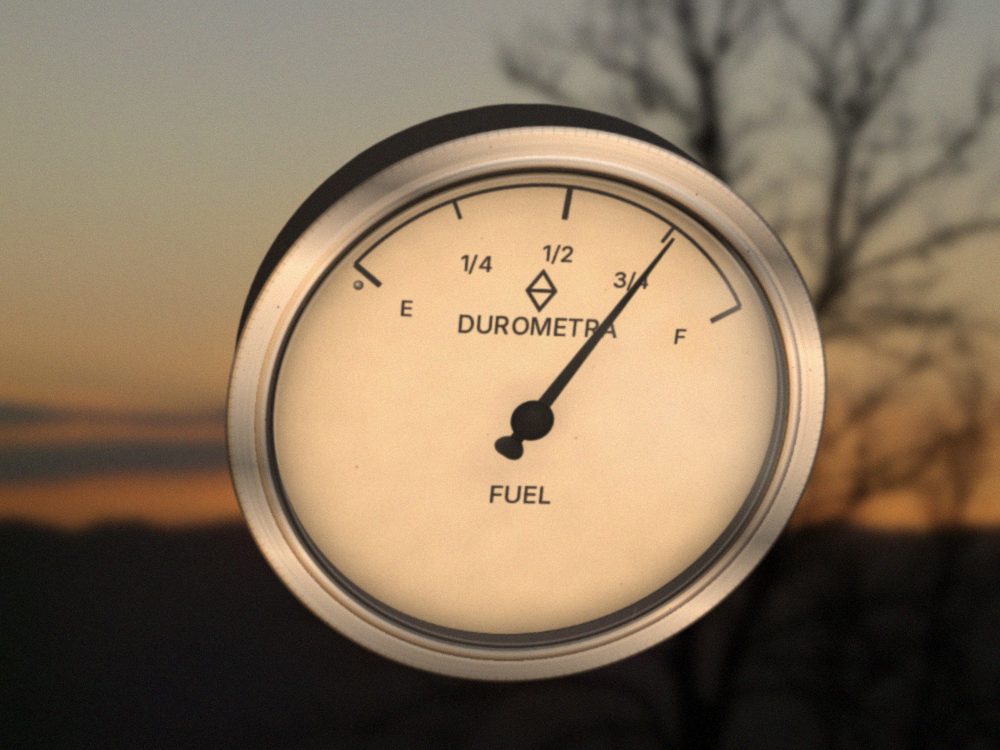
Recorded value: 0.75
